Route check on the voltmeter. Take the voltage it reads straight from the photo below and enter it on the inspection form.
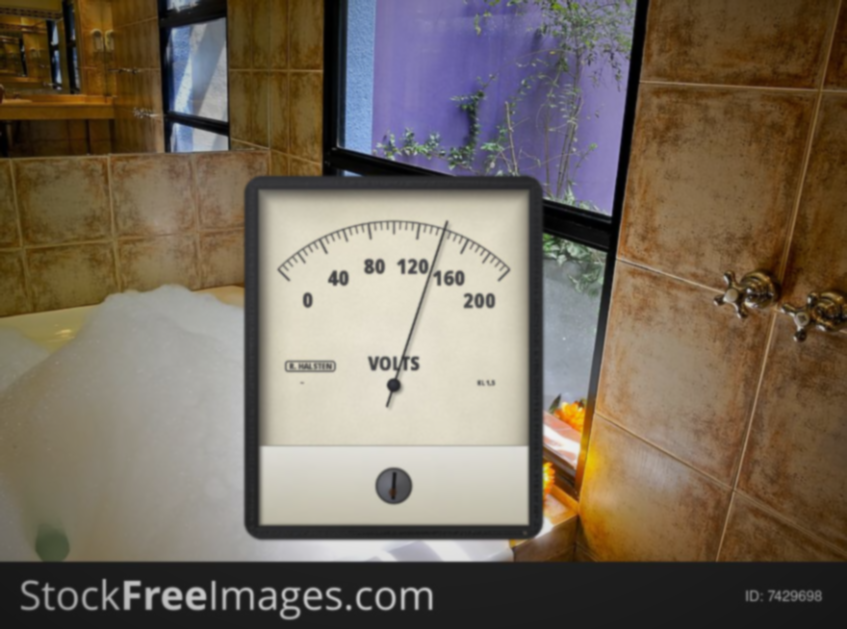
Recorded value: 140 V
